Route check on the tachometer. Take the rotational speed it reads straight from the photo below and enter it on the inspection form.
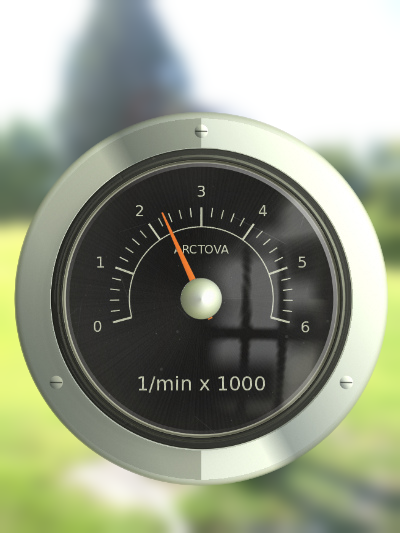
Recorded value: 2300 rpm
